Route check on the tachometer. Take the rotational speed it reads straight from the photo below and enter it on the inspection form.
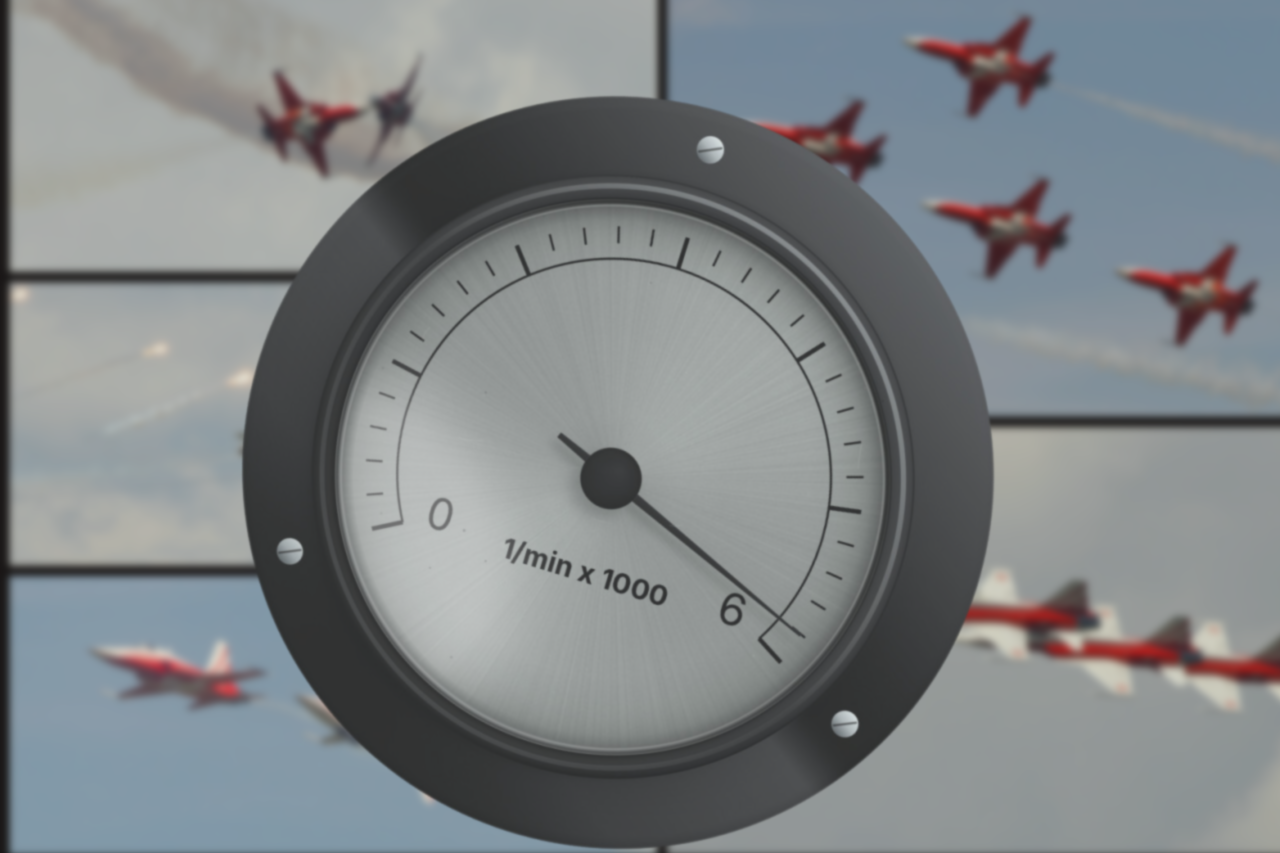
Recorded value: 5800 rpm
